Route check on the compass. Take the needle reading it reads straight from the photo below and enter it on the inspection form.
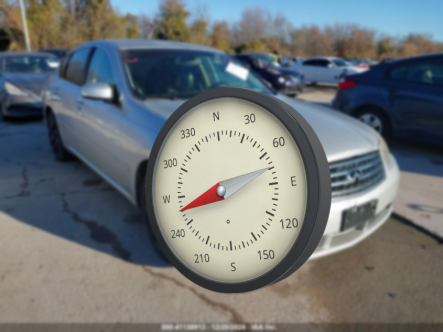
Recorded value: 255 °
